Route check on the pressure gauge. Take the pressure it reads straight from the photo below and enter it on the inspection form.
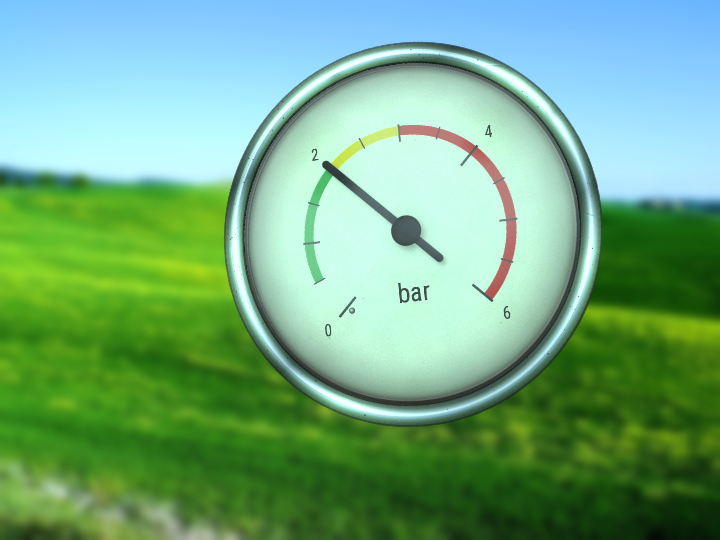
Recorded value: 2 bar
